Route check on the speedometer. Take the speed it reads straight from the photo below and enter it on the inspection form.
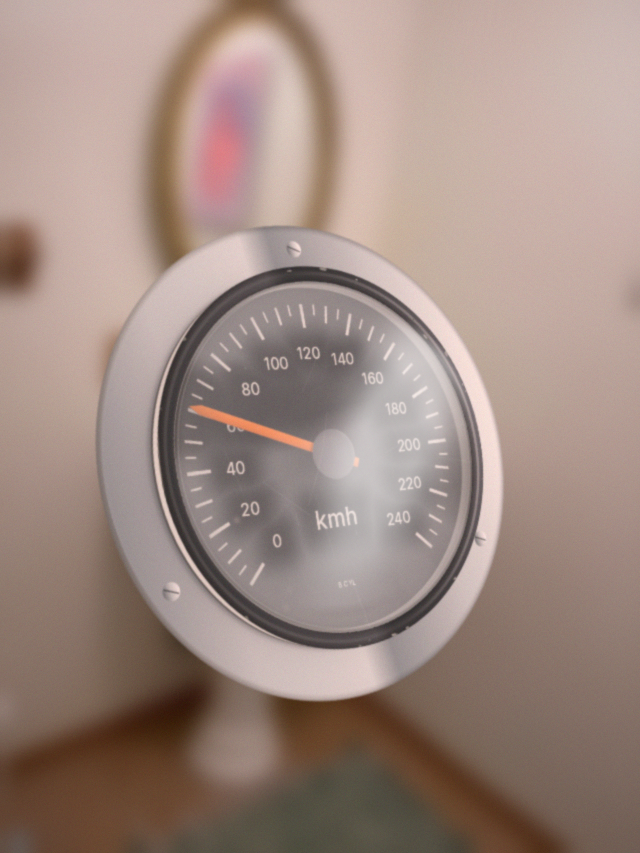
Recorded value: 60 km/h
